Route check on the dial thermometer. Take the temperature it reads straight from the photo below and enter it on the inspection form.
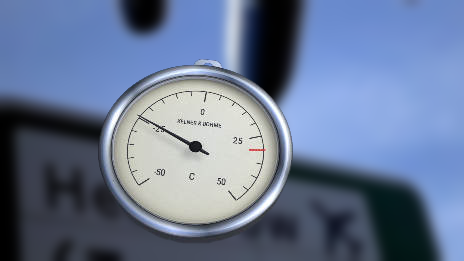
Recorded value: -25 °C
